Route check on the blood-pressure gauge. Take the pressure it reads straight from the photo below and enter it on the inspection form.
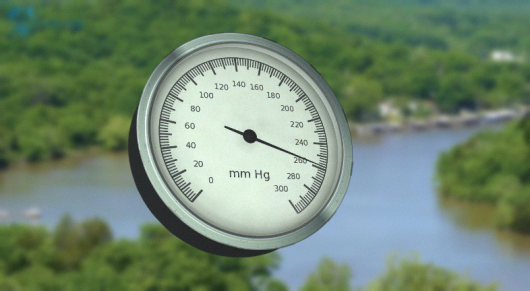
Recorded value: 260 mmHg
